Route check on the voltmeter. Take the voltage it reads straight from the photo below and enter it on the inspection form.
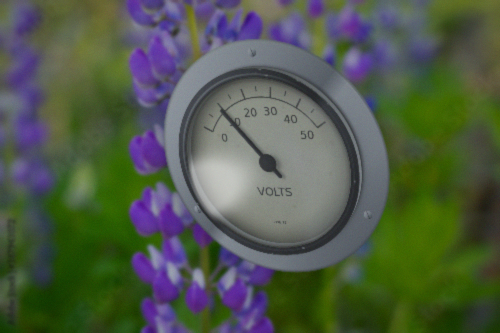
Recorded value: 10 V
